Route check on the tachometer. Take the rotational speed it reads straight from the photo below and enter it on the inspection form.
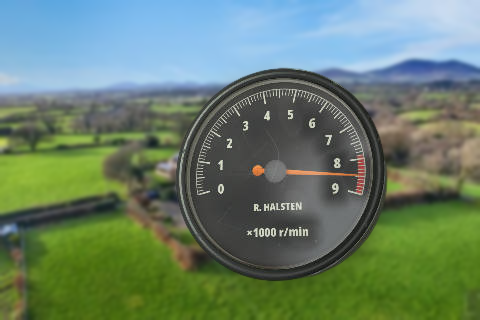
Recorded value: 8500 rpm
